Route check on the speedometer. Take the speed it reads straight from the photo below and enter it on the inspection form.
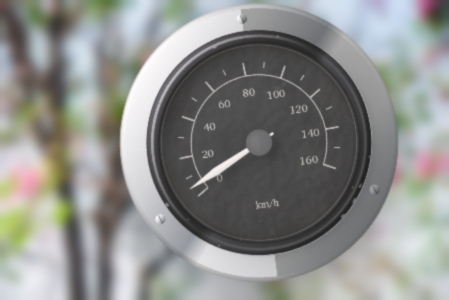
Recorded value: 5 km/h
